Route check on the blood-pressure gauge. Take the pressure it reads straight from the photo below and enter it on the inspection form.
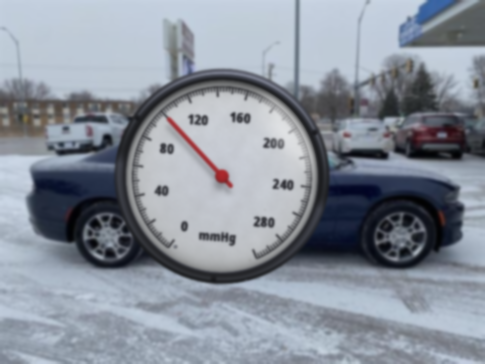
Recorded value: 100 mmHg
